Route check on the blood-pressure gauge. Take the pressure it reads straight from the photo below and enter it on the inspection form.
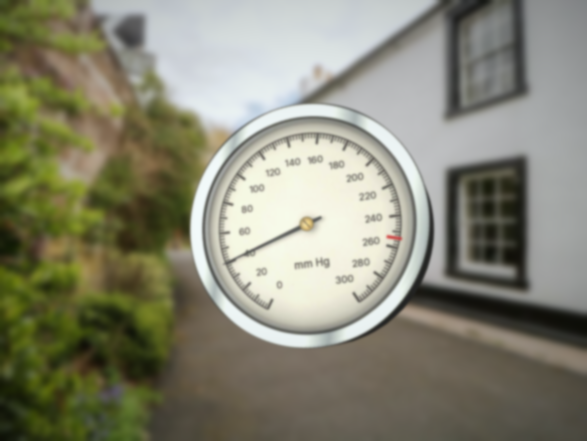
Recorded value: 40 mmHg
